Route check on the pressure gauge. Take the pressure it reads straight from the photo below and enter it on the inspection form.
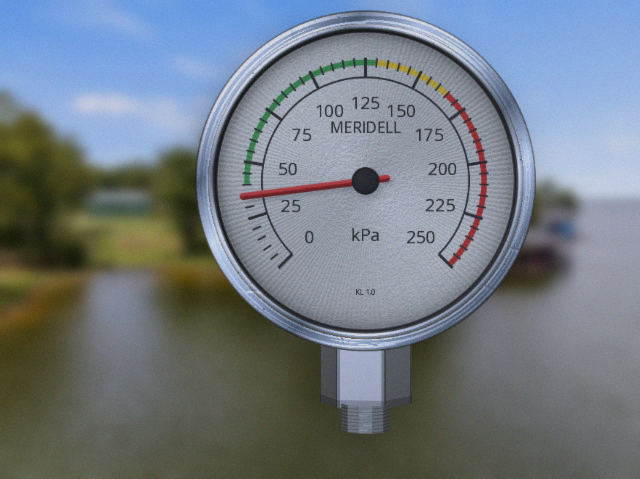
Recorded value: 35 kPa
